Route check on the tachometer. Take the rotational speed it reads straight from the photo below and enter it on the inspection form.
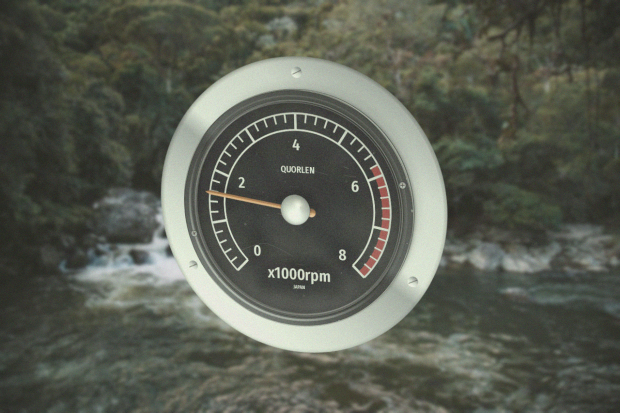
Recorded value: 1600 rpm
